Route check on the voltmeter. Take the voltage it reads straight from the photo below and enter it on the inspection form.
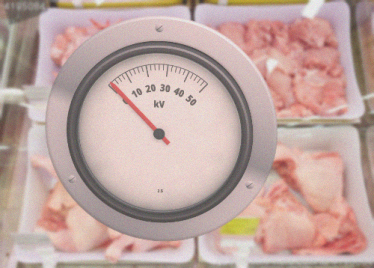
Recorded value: 2 kV
